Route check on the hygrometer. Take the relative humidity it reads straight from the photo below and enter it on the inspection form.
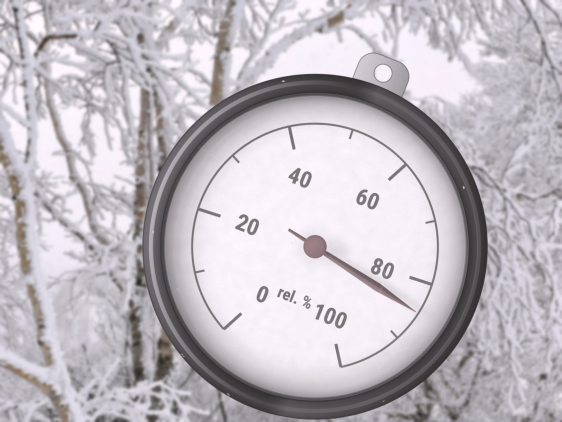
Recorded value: 85 %
